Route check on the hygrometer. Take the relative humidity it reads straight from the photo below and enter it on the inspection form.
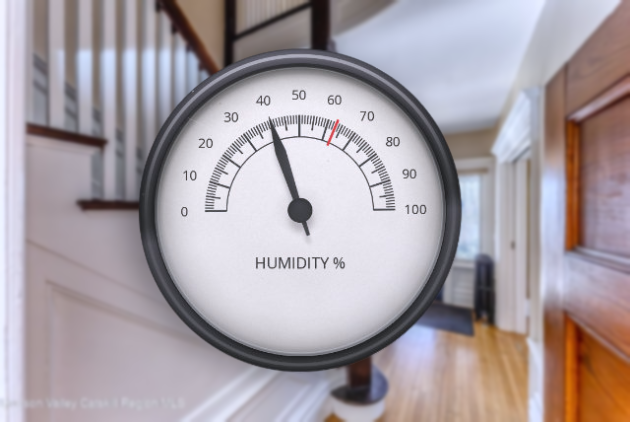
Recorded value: 40 %
